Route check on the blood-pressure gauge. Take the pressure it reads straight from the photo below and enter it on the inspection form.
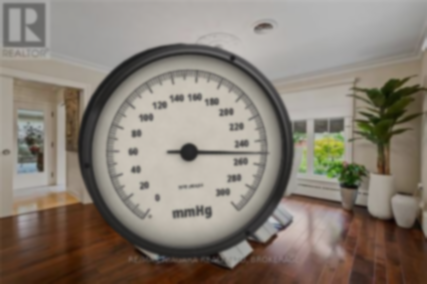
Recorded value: 250 mmHg
